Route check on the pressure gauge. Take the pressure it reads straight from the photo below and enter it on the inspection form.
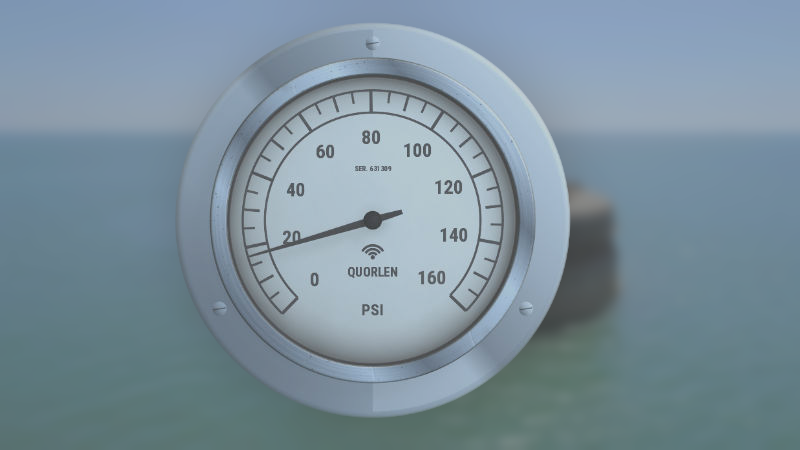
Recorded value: 17.5 psi
